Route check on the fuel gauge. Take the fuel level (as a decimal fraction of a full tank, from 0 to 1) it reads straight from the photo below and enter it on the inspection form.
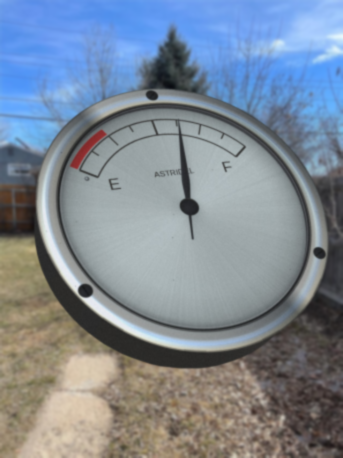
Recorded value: 0.625
